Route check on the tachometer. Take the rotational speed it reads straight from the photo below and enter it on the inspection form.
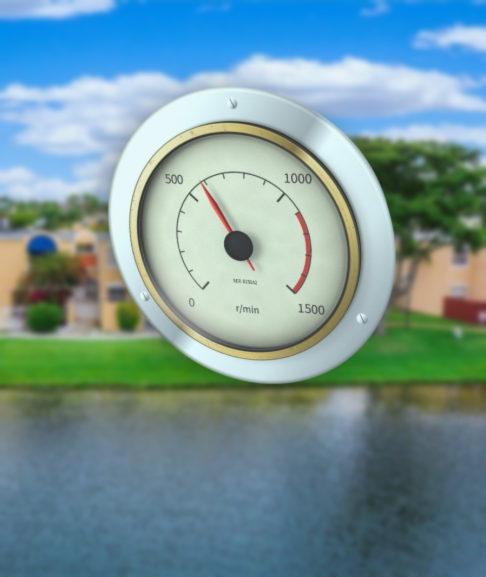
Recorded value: 600 rpm
